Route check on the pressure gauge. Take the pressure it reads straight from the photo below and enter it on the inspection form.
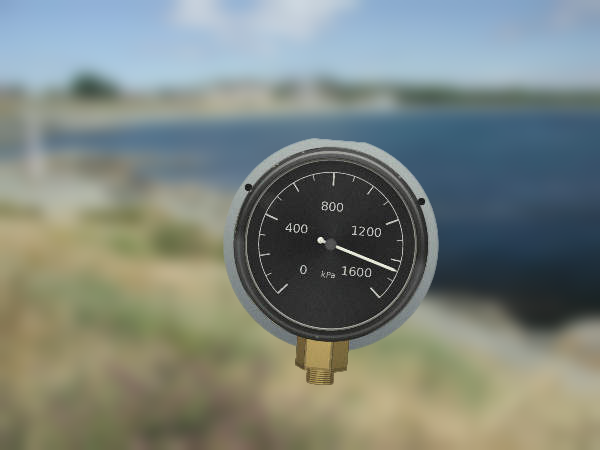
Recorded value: 1450 kPa
